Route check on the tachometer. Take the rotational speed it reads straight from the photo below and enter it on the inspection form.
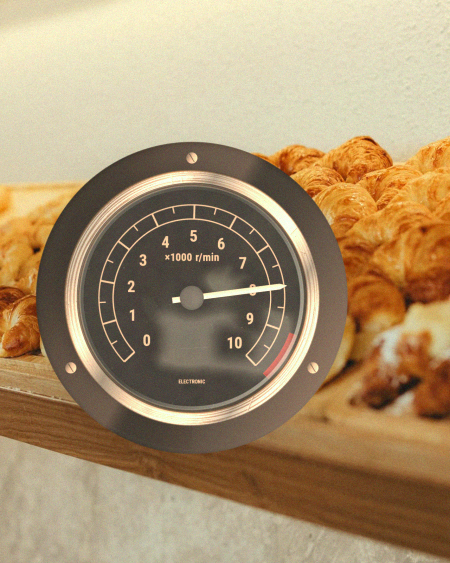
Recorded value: 8000 rpm
